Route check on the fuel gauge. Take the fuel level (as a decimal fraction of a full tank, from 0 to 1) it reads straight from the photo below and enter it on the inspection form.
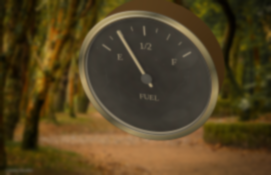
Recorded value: 0.25
